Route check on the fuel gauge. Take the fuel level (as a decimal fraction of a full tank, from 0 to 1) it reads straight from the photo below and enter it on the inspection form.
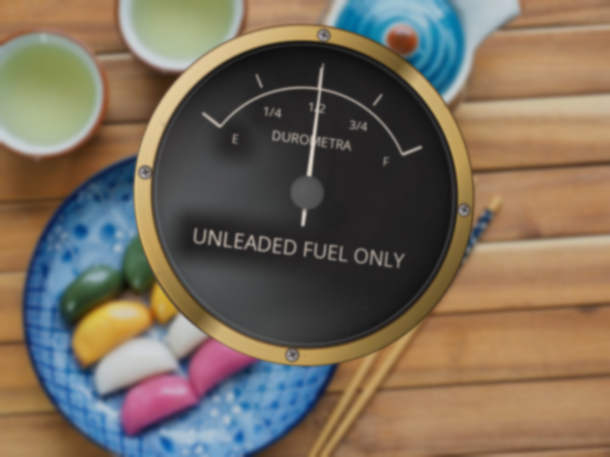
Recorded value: 0.5
